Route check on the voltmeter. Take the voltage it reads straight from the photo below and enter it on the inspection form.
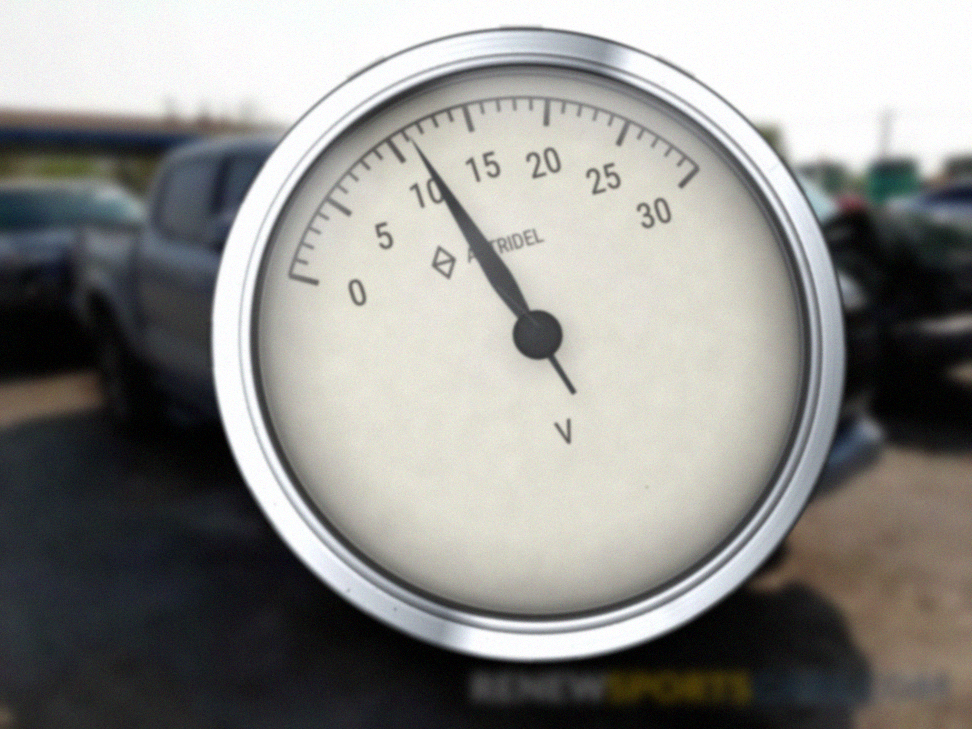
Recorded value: 11 V
